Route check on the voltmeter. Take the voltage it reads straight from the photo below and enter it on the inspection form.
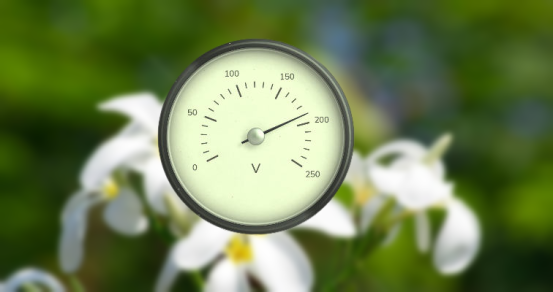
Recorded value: 190 V
